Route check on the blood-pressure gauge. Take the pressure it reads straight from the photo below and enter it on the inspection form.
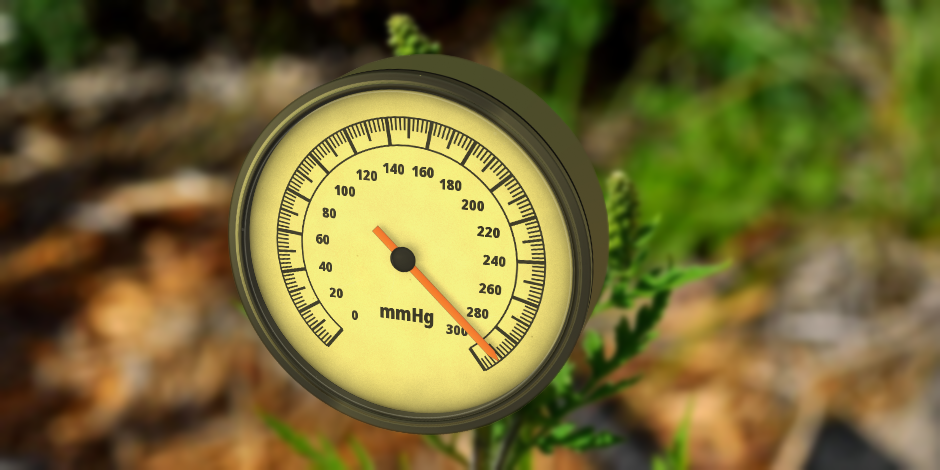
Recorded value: 290 mmHg
